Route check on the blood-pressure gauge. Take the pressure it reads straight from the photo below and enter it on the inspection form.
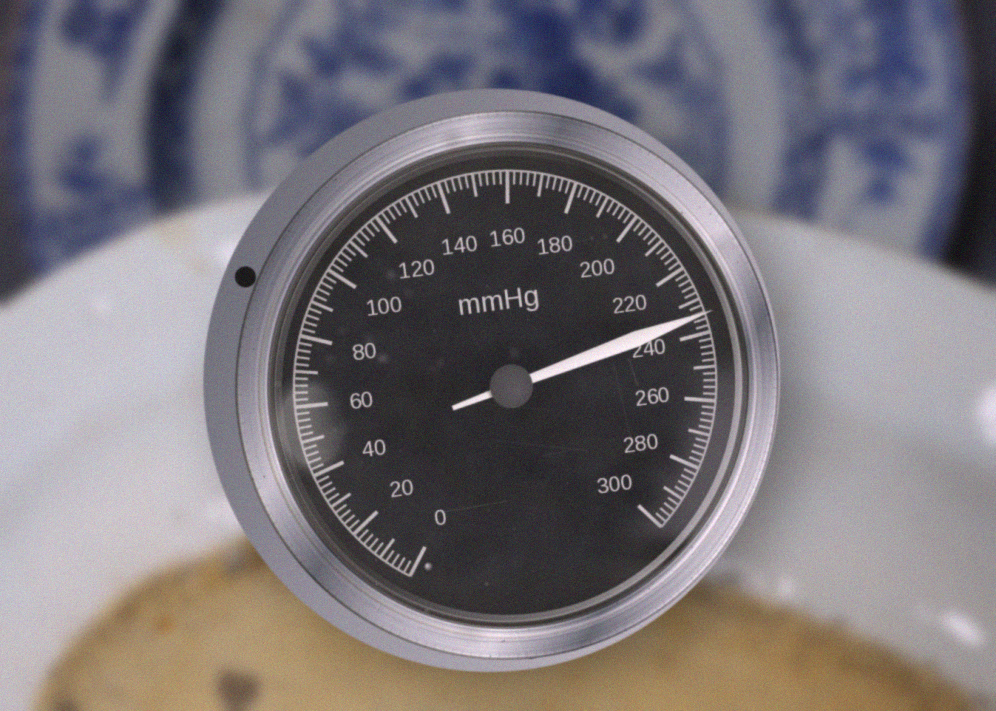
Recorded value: 234 mmHg
